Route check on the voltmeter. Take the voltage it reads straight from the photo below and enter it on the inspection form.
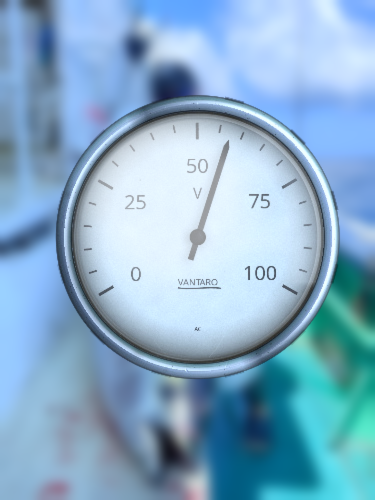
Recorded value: 57.5 V
